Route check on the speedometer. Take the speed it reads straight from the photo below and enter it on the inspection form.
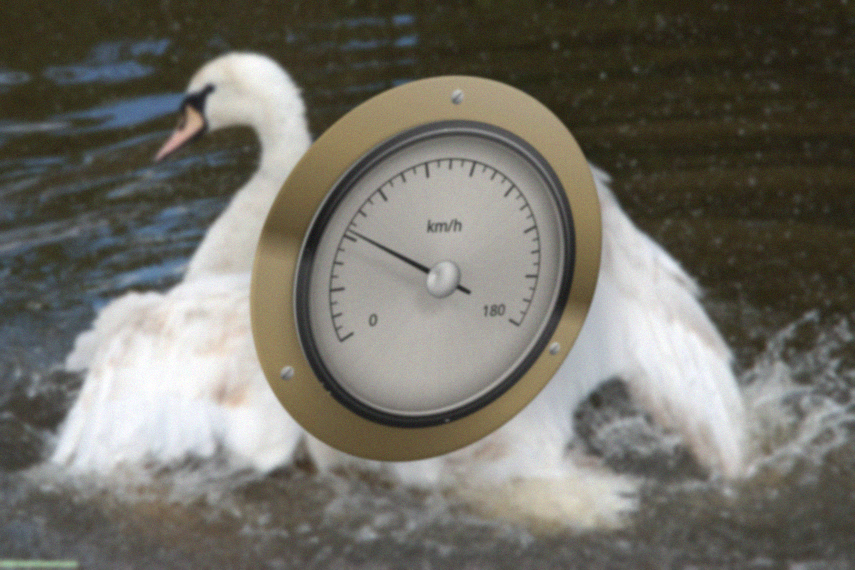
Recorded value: 42.5 km/h
